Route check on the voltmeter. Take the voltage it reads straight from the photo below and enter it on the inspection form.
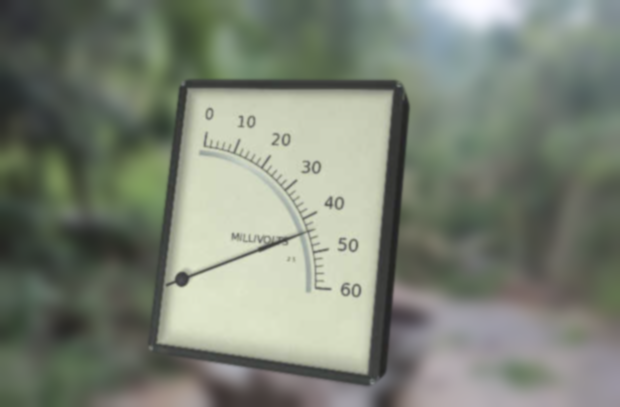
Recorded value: 44 mV
